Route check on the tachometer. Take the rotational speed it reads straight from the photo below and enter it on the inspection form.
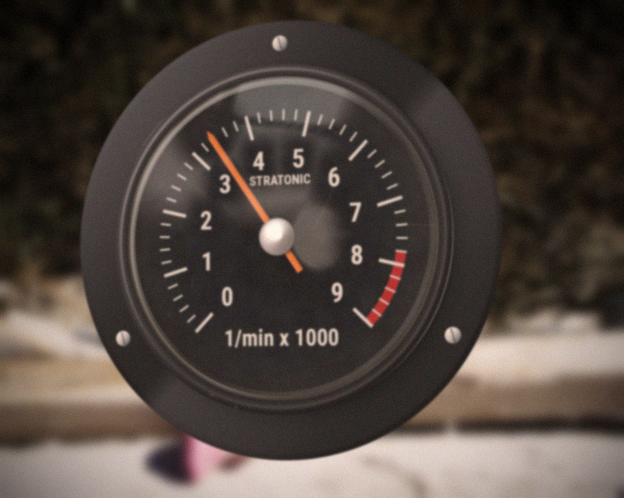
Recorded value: 3400 rpm
